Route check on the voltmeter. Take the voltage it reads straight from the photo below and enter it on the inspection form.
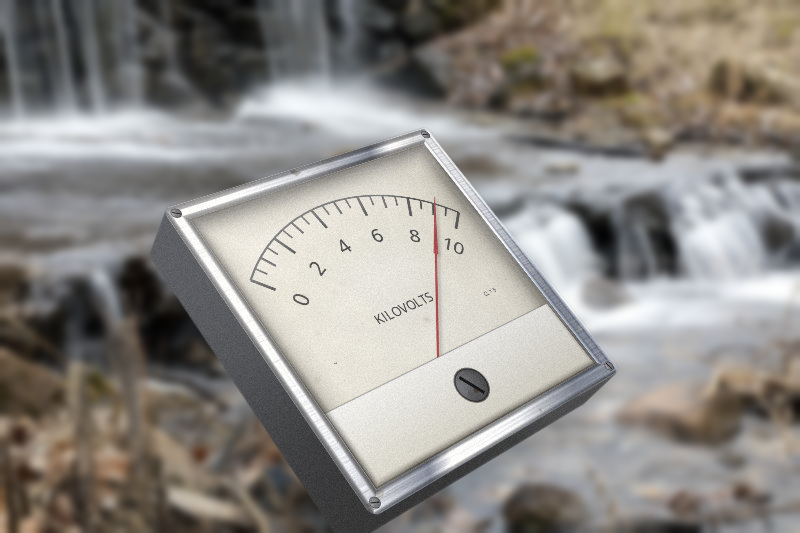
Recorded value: 9 kV
